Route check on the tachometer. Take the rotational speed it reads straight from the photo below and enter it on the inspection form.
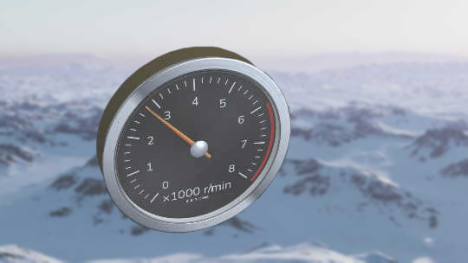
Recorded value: 2800 rpm
